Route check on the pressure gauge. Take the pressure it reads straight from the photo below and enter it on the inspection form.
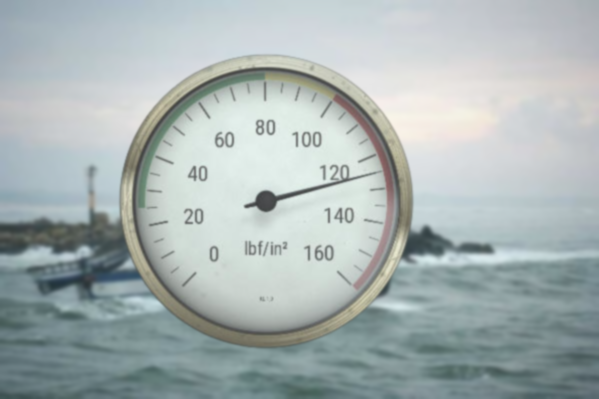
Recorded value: 125 psi
